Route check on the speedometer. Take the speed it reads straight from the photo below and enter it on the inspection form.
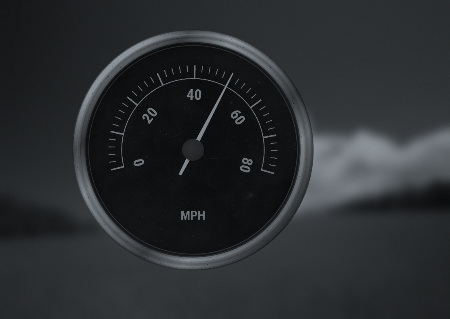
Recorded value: 50 mph
